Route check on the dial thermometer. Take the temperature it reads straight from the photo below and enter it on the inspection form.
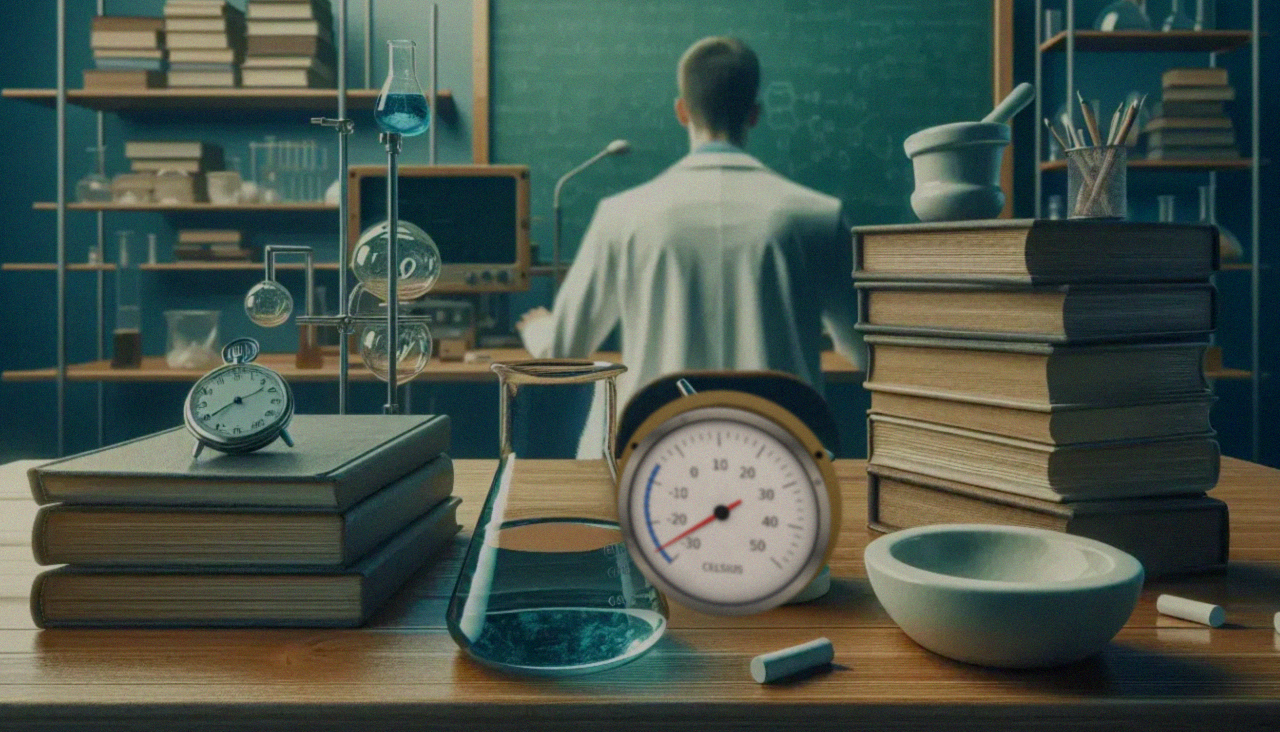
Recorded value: -26 °C
